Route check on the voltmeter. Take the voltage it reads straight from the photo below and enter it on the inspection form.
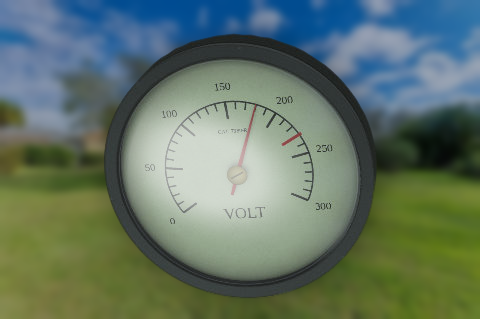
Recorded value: 180 V
